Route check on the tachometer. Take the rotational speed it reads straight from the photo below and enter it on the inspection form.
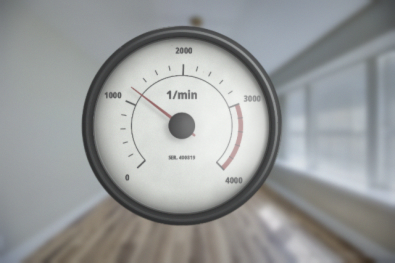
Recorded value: 1200 rpm
